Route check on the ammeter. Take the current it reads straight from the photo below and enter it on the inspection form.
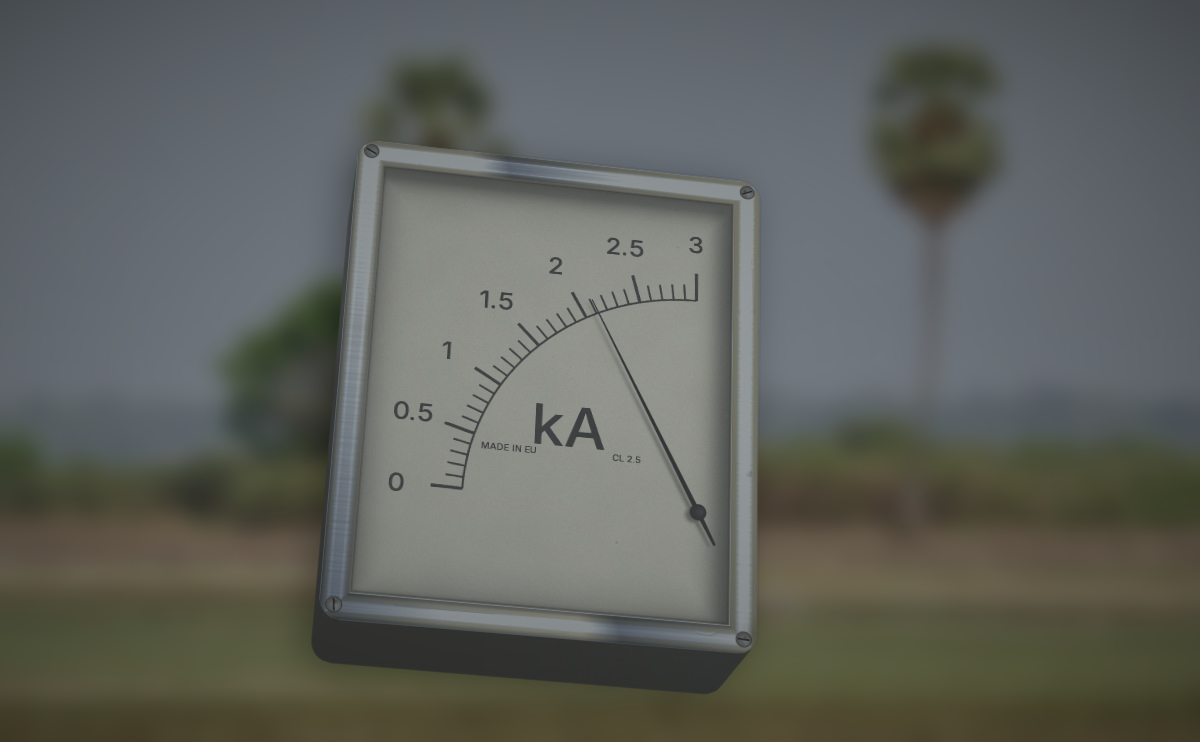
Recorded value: 2.1 kA
